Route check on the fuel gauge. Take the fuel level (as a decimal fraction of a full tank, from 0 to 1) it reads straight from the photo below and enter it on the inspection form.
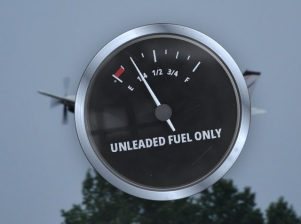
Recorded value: 0.25
